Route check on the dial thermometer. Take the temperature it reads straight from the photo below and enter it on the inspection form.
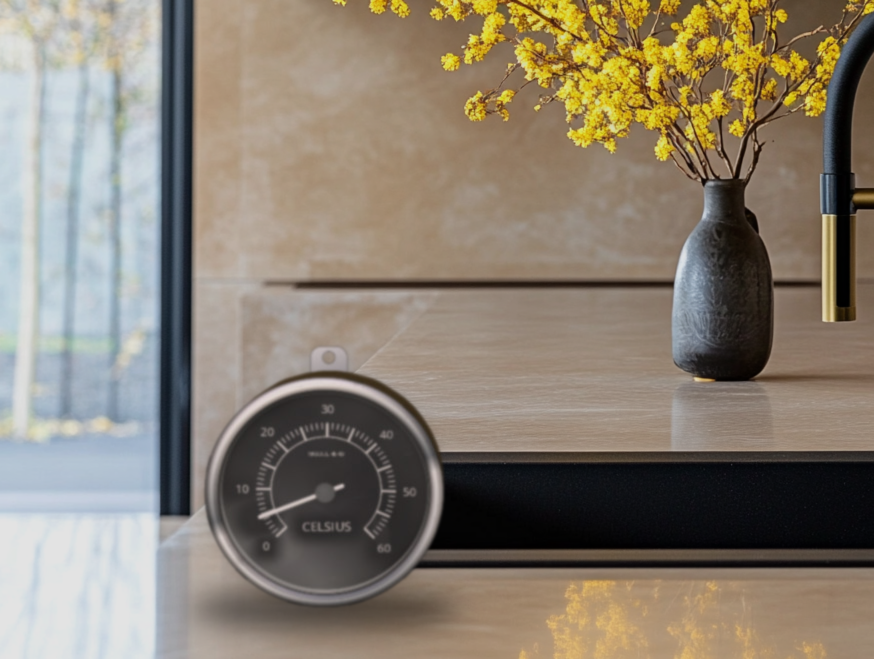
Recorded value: 5 °C
